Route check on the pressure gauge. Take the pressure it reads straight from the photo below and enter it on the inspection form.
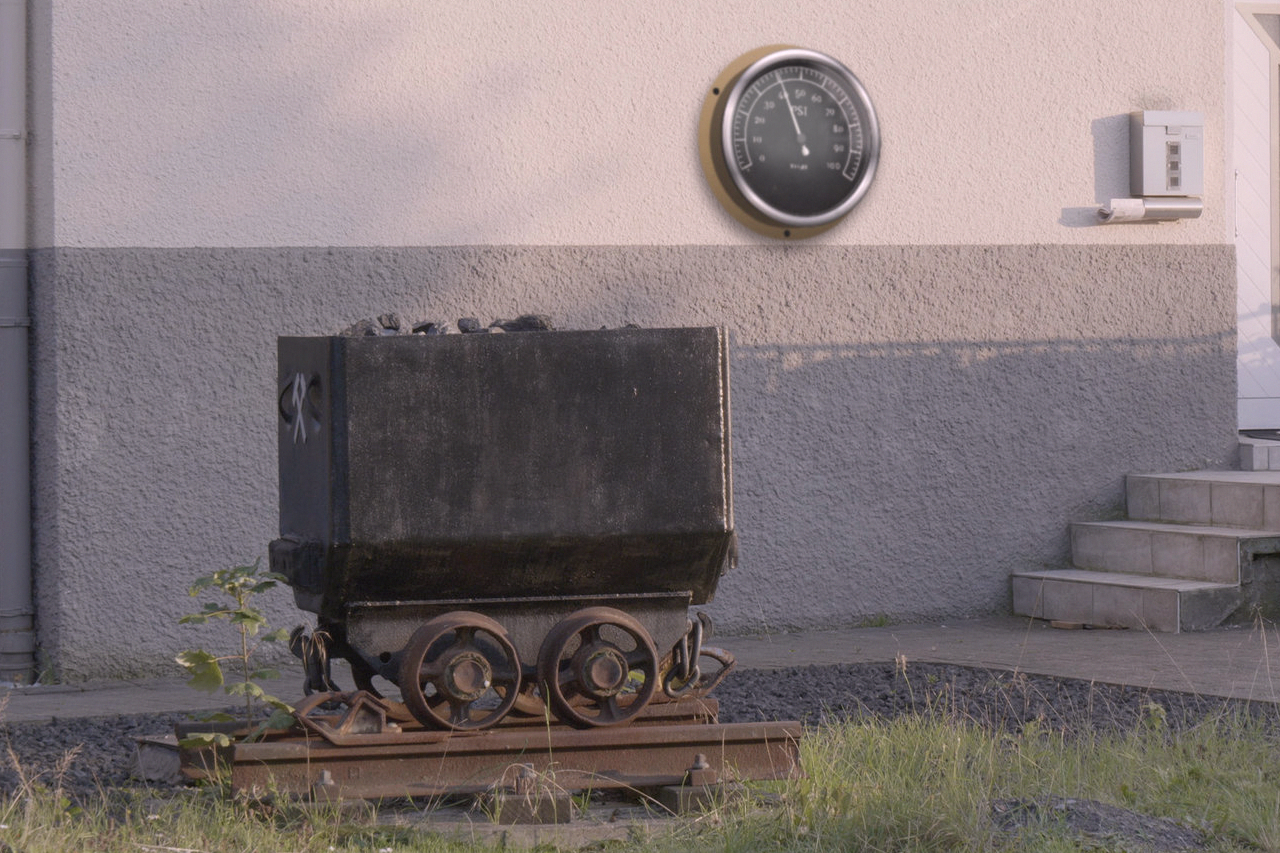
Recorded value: 40 psi
